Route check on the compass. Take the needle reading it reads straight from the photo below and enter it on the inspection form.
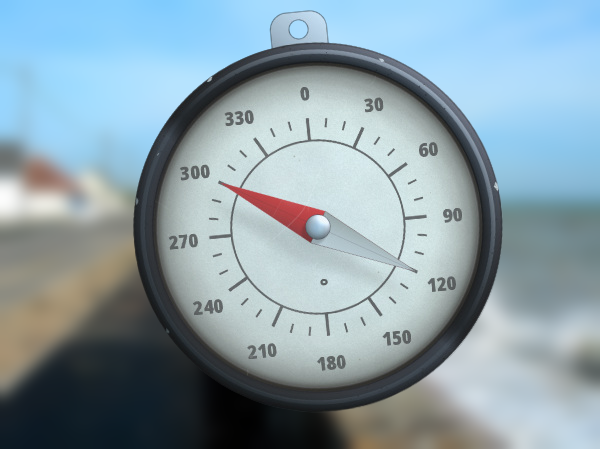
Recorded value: 300 °
